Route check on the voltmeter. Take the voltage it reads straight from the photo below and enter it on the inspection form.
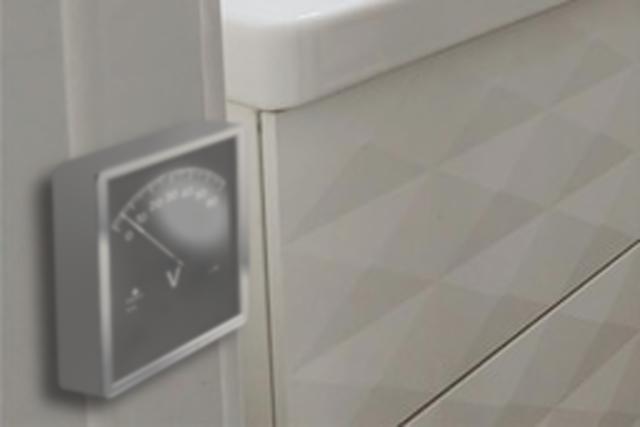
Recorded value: 5 V
